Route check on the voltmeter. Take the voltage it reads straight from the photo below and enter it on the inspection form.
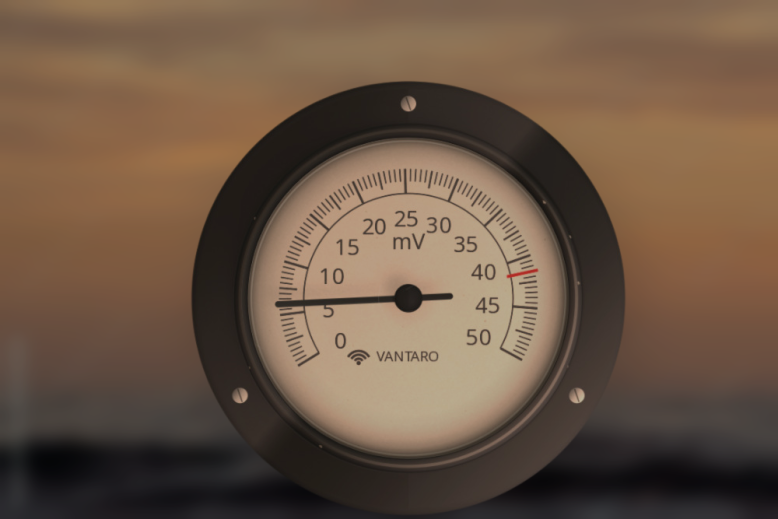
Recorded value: 6 mV
